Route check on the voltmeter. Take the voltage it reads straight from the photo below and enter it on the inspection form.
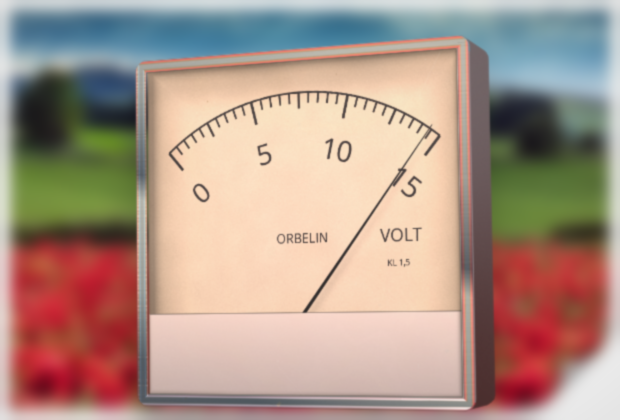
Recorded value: 14.5 V
